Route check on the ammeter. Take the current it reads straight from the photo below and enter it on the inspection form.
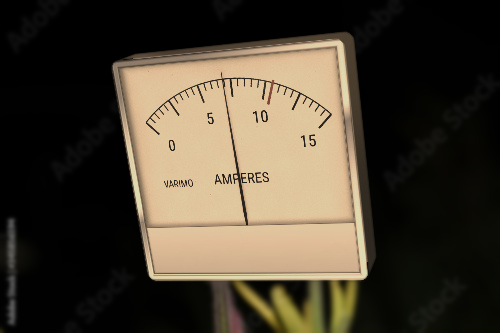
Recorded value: 7 A
